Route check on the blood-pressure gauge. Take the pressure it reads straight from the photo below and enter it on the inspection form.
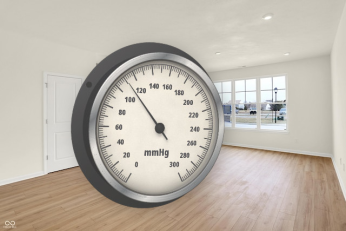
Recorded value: 110 mmHg
